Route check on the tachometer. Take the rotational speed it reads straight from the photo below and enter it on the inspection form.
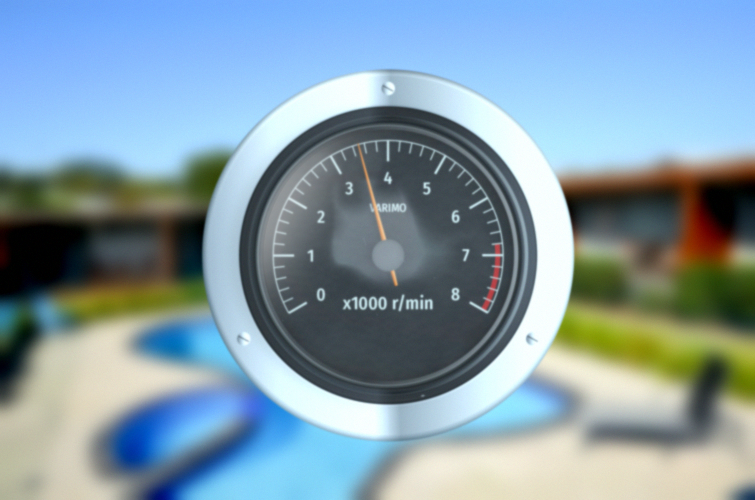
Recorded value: 3500 rpm
